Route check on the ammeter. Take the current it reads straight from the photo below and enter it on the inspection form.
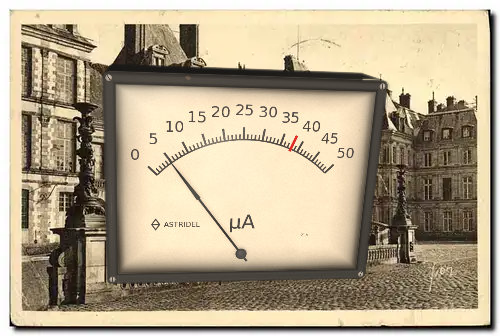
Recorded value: 5 µA
